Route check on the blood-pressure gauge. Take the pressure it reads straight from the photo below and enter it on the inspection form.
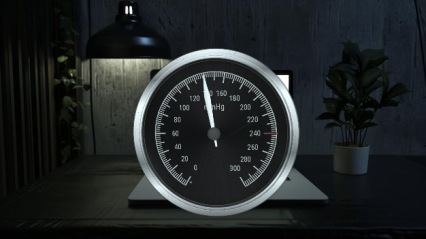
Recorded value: 140 mmHg
